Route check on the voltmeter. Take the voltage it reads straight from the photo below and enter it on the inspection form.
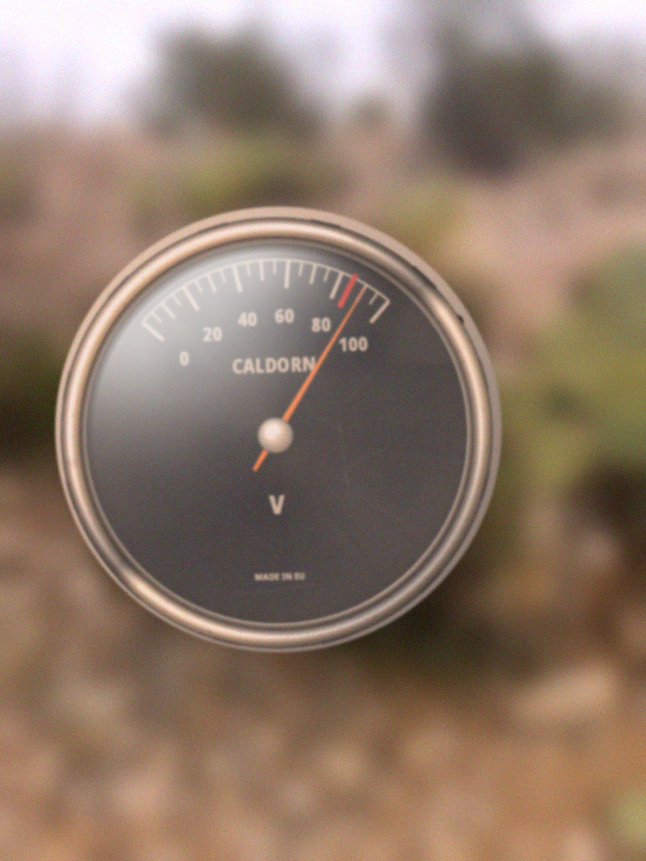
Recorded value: 90 V
